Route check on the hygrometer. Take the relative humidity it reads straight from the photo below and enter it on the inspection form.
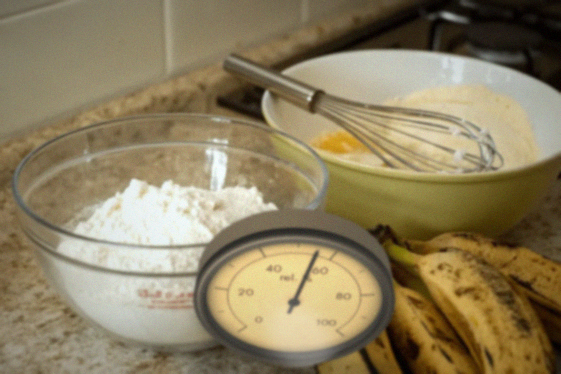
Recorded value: 55 %
